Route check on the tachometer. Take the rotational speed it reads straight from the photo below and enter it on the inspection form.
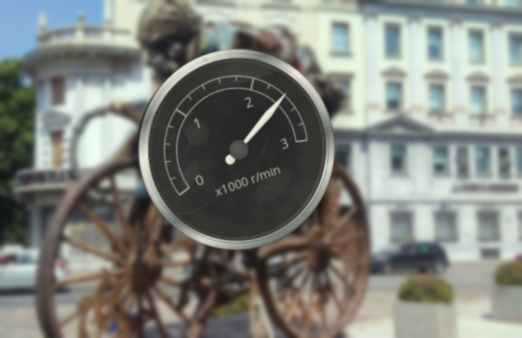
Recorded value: 2400 rpm
